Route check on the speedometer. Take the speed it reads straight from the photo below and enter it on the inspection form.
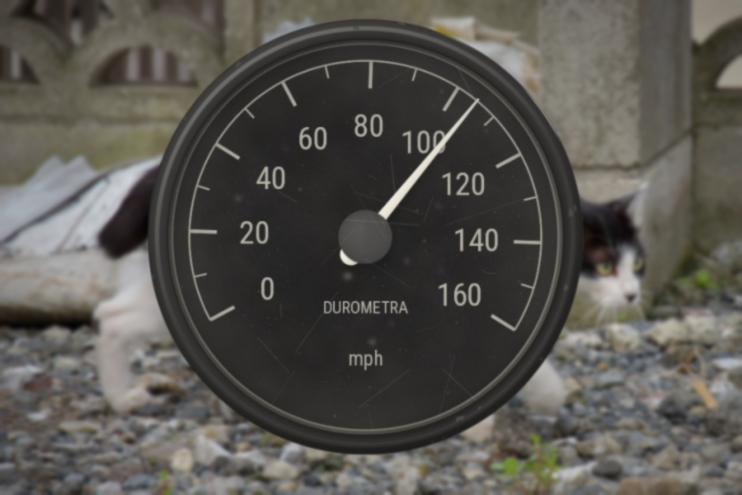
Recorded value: 105 mph
